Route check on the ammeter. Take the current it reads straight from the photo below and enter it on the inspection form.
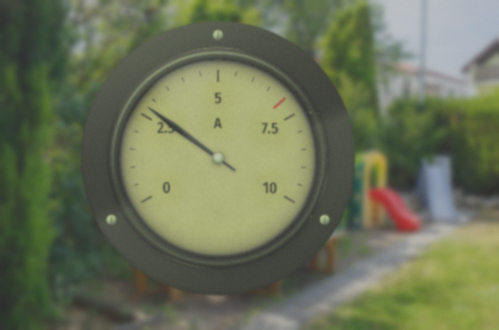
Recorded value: 2.75 A
